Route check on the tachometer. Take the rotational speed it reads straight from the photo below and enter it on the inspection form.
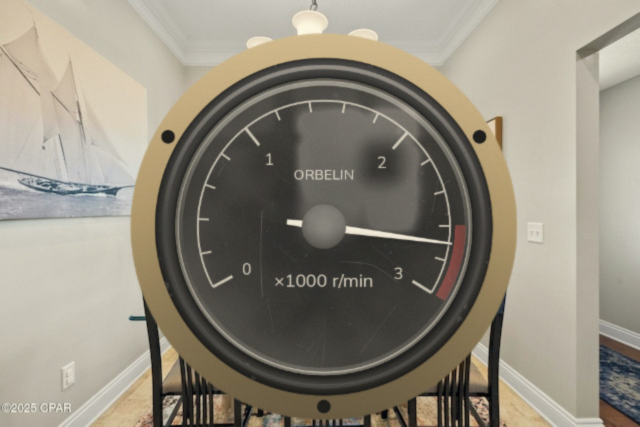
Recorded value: 2700 rpm
